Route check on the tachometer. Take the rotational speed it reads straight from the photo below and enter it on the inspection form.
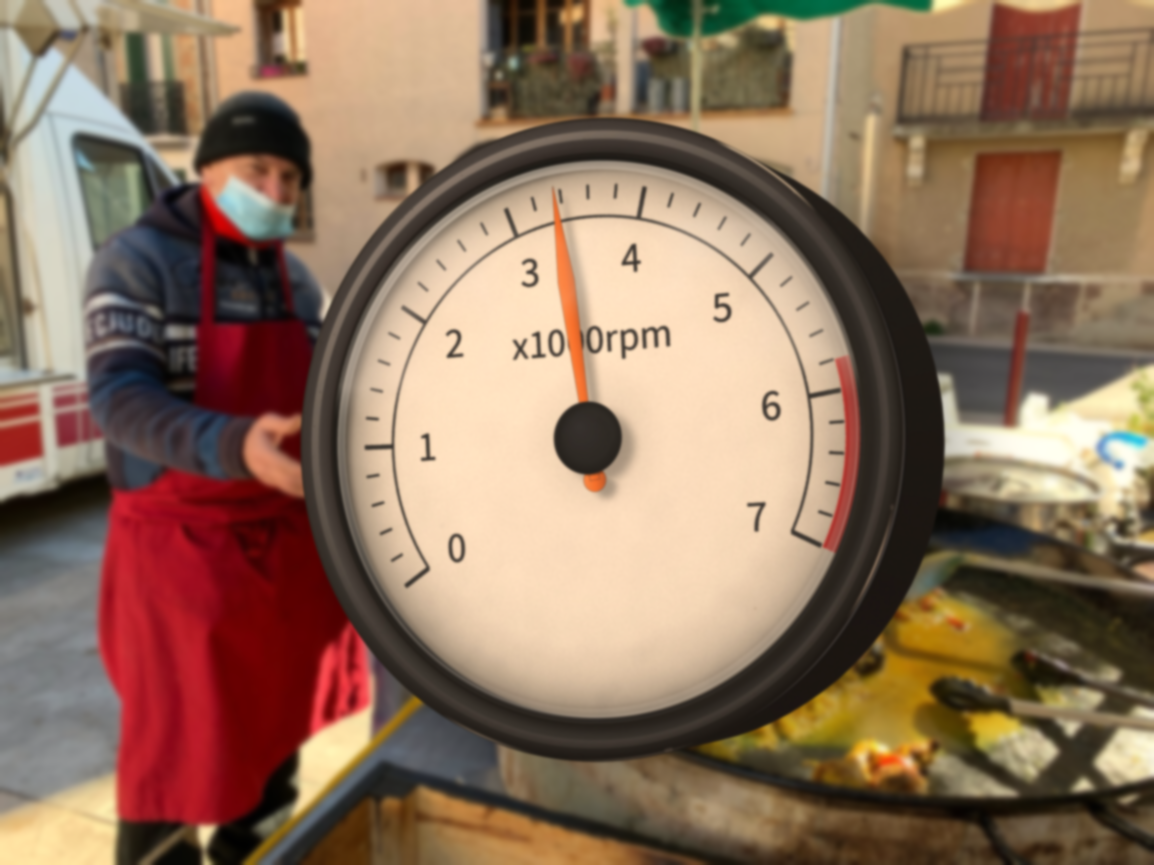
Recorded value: 3400 rpm
